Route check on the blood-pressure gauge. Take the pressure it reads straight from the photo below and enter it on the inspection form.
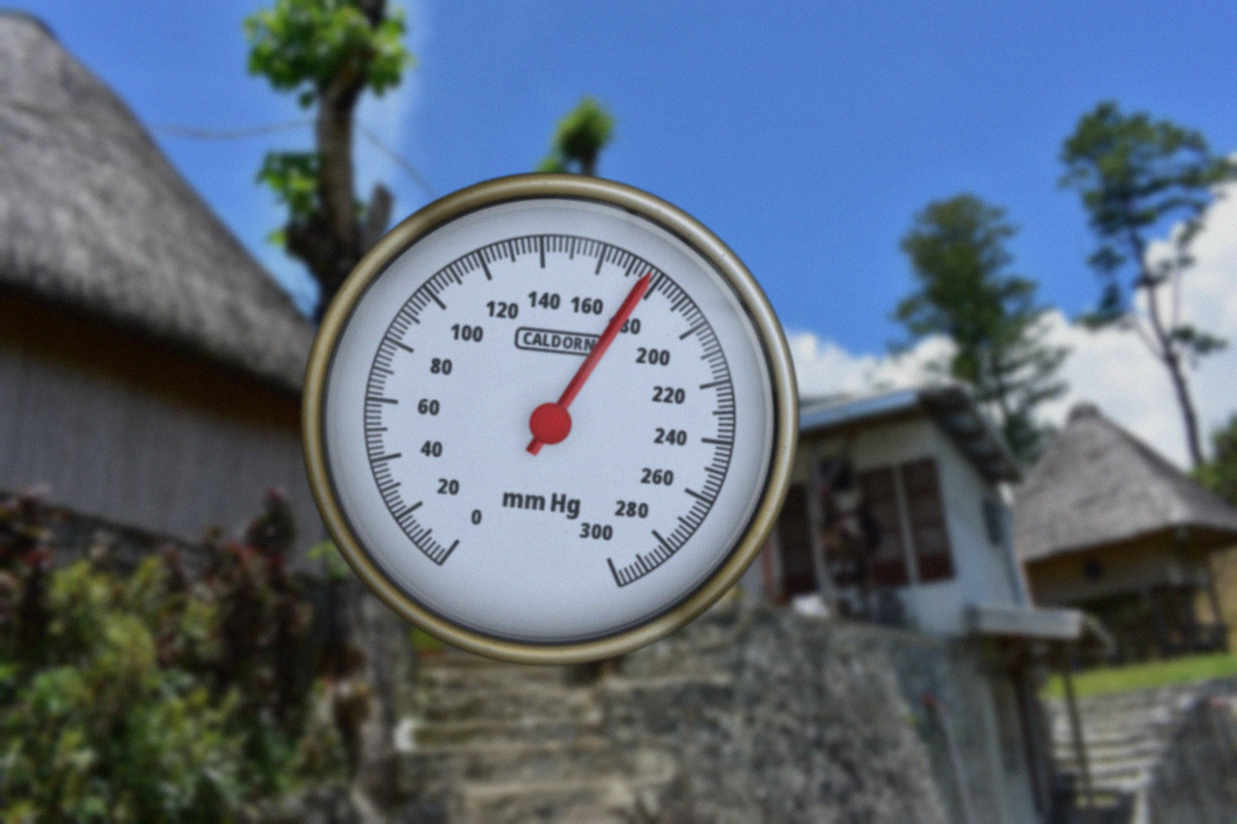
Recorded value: 176 mmHg
